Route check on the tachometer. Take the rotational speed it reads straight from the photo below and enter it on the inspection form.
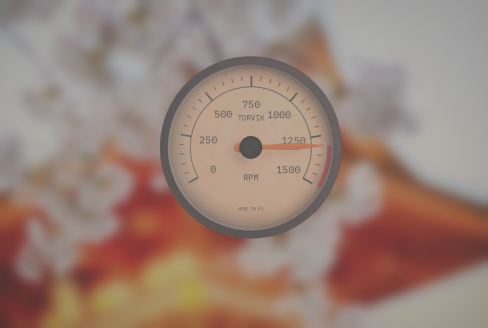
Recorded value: 1300 rpm
